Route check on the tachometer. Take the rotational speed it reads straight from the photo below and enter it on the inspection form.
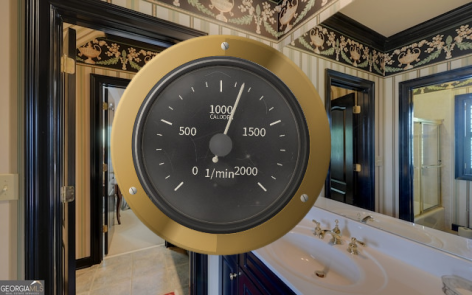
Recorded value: 1150 rpm
